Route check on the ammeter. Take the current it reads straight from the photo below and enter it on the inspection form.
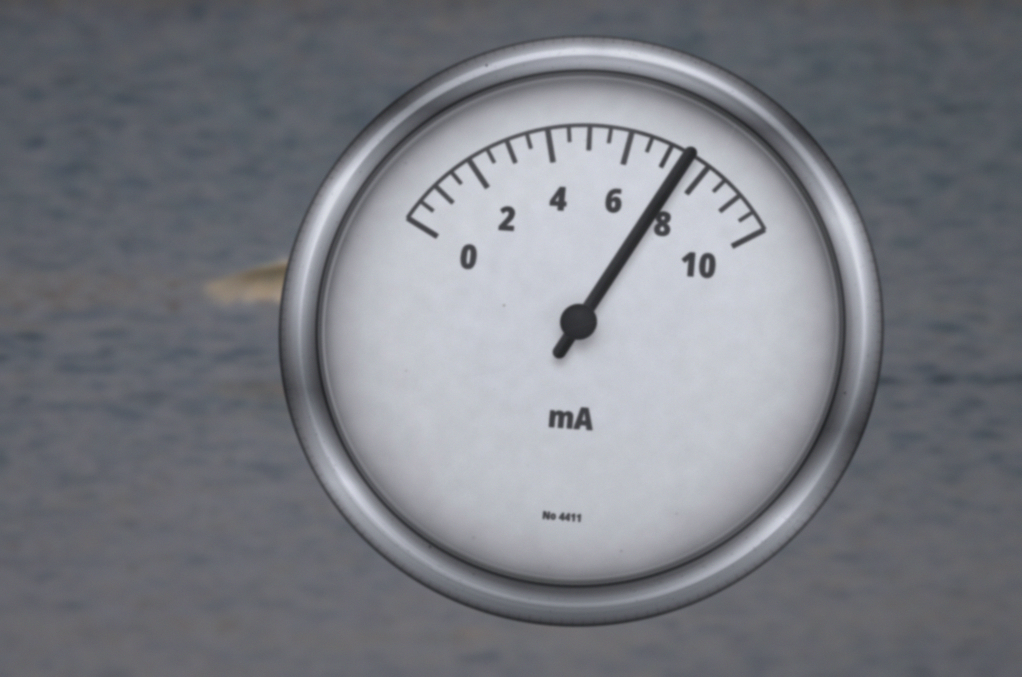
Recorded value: 7.5 mA
